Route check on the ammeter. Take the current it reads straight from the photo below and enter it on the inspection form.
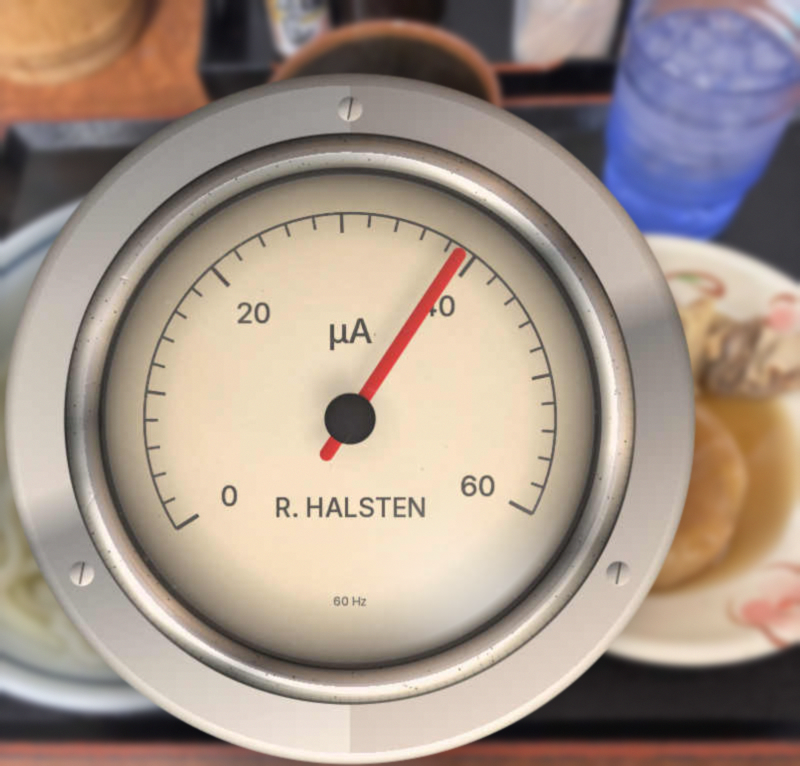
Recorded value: 39 µA
